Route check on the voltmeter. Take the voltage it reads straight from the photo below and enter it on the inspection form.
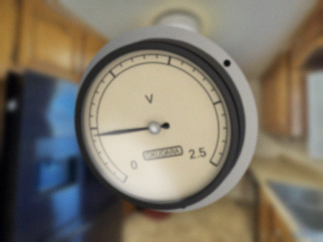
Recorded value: 0.45 V
